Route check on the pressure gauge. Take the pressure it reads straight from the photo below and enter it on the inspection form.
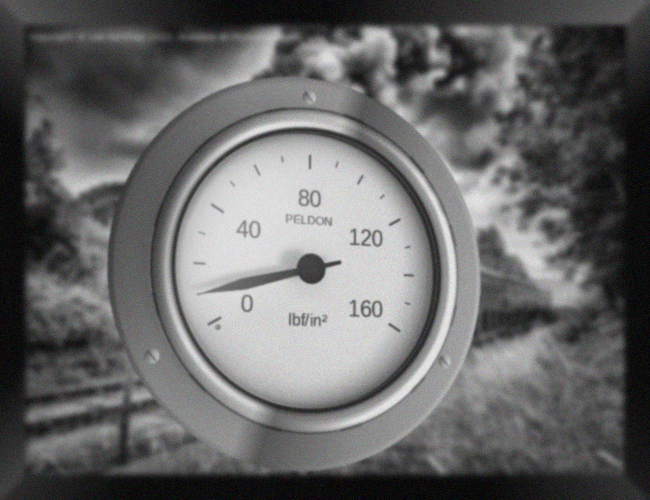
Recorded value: 10 psi
